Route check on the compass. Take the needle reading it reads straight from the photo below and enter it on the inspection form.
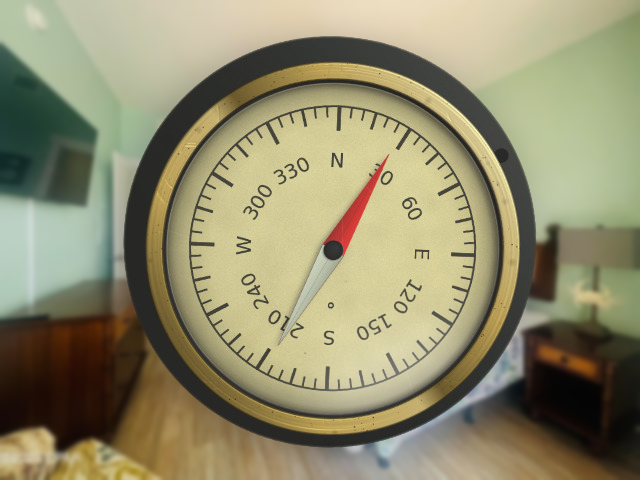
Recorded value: 27.5 °
